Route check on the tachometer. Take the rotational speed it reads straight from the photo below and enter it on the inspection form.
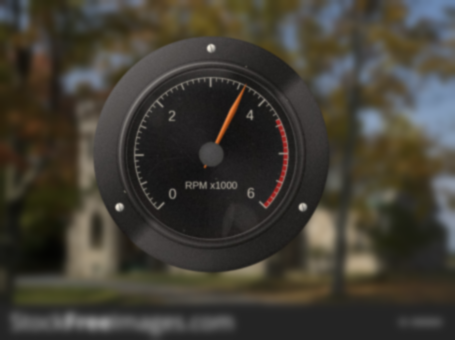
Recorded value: 3600 rpm
